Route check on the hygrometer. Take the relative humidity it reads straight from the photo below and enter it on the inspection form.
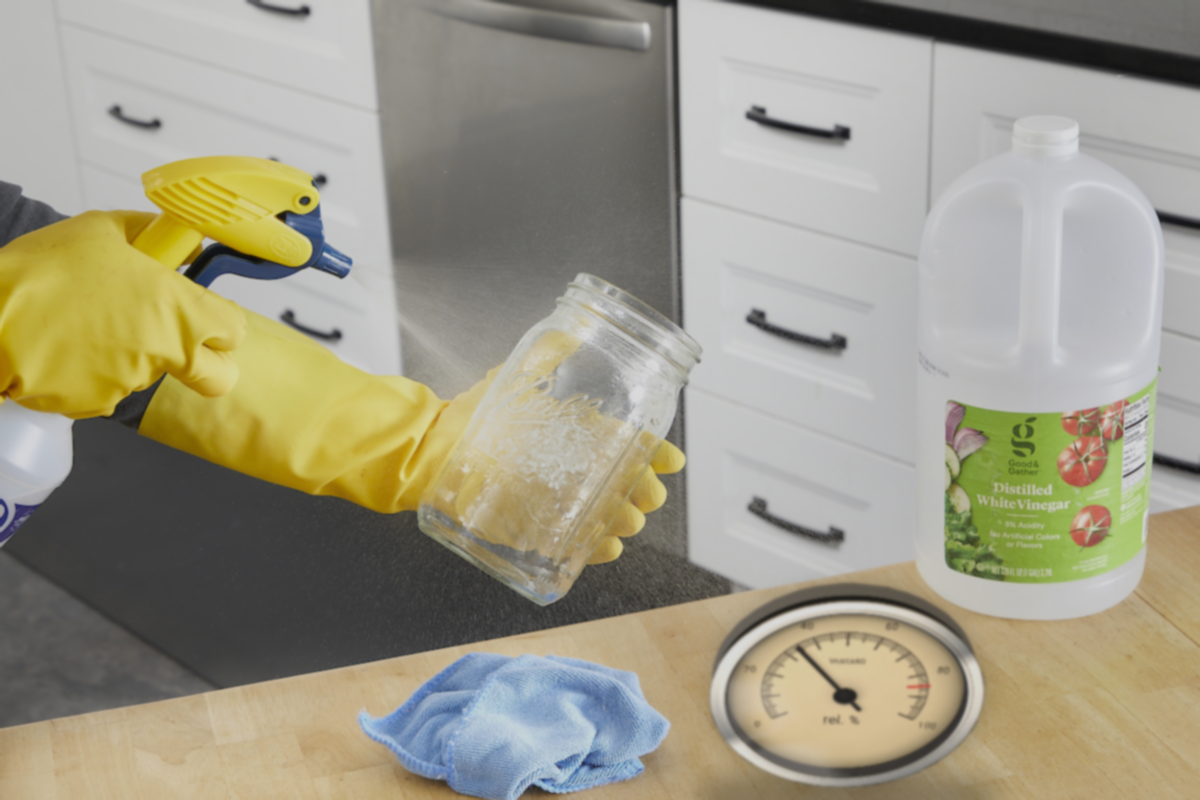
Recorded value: 35 %
